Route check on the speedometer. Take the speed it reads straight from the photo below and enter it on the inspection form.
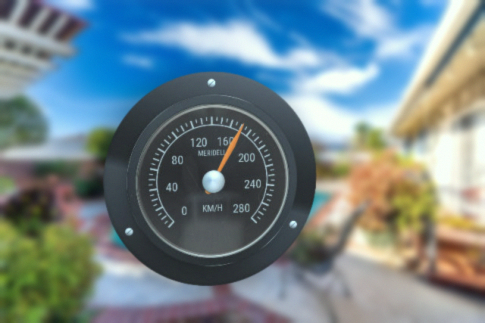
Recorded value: 170 km/h
